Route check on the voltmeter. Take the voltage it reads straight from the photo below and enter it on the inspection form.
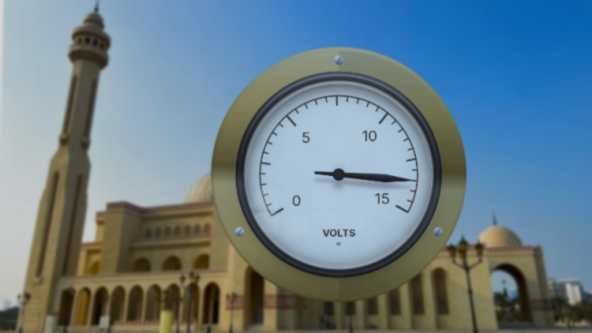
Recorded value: 13.5 V
